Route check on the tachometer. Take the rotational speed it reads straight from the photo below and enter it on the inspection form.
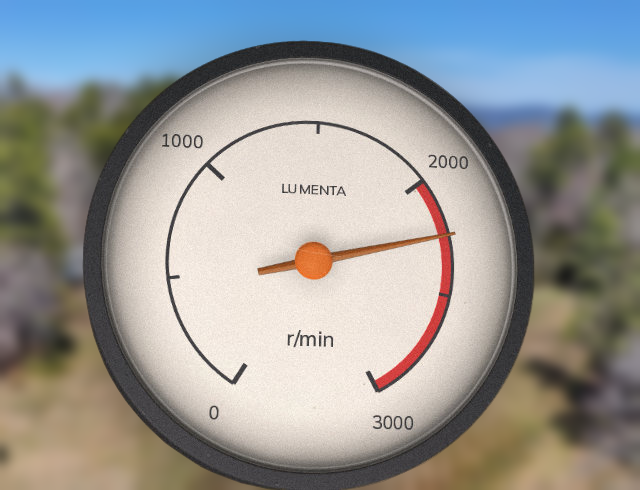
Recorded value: 2250 rpm
